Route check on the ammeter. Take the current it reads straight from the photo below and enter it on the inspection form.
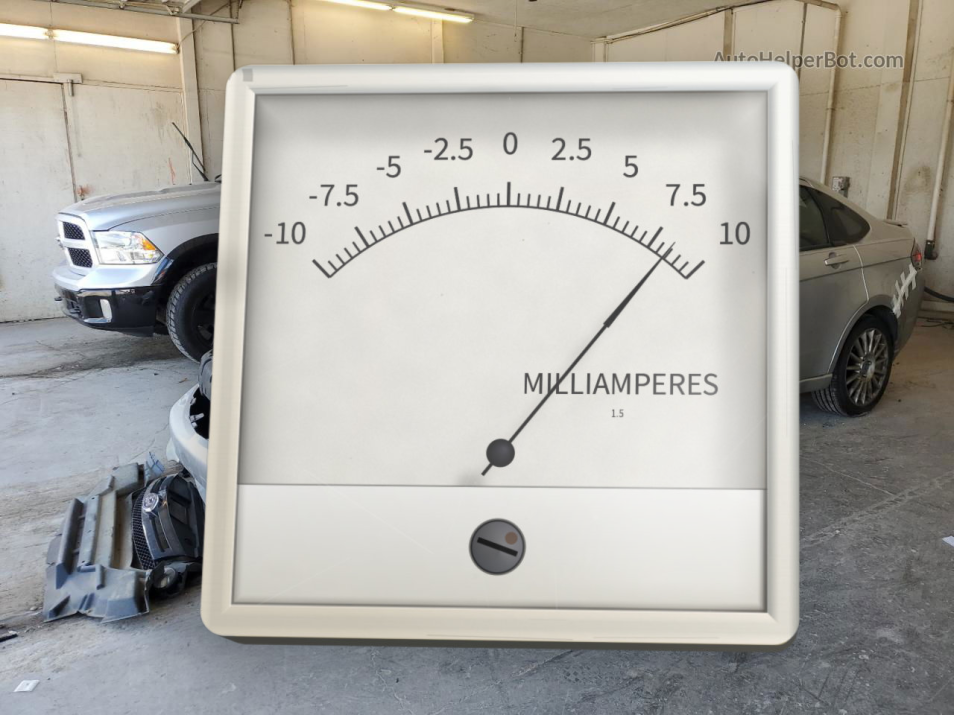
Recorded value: 8.5 mA
